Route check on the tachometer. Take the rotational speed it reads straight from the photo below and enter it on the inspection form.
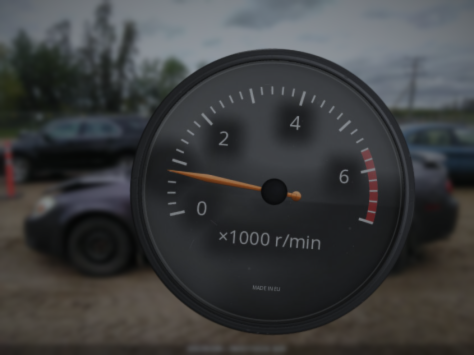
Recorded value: 800 rpm
